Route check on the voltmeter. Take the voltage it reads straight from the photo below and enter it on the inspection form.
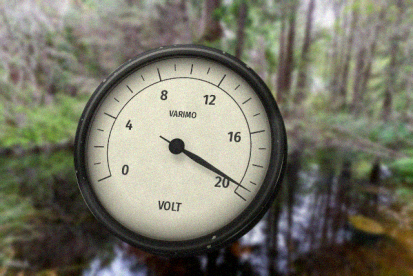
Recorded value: 19.5 V
